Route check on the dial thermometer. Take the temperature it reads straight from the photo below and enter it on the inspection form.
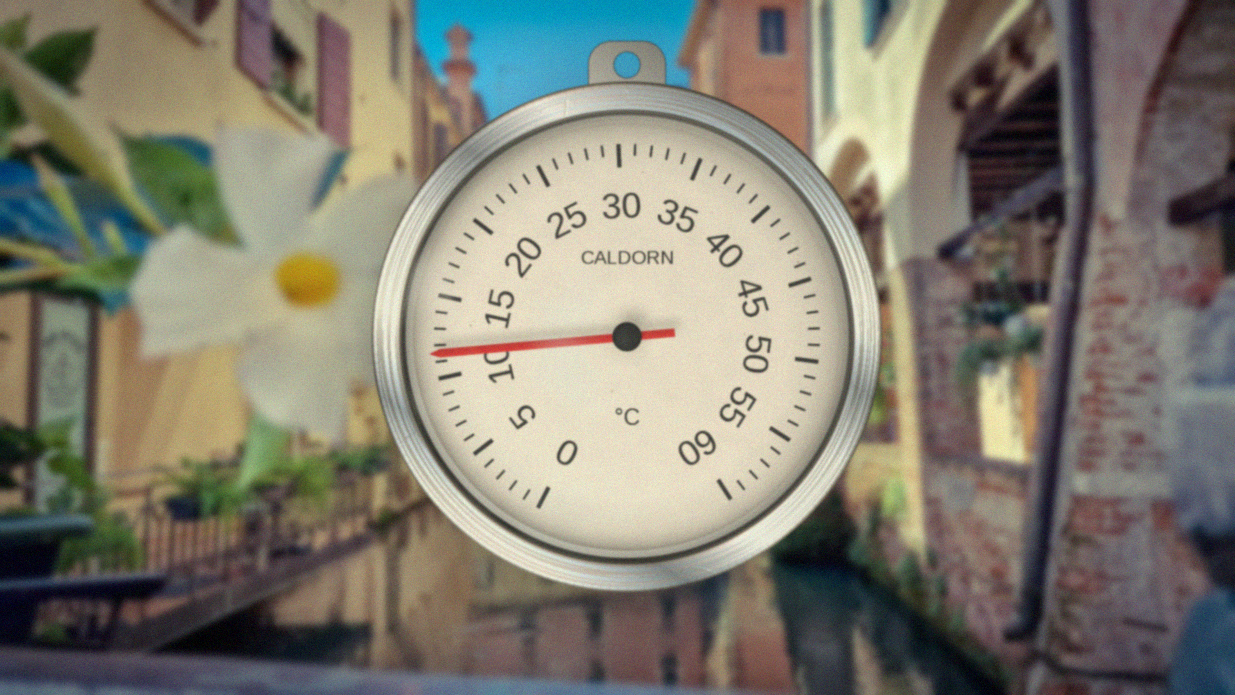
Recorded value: 11.5 °C
